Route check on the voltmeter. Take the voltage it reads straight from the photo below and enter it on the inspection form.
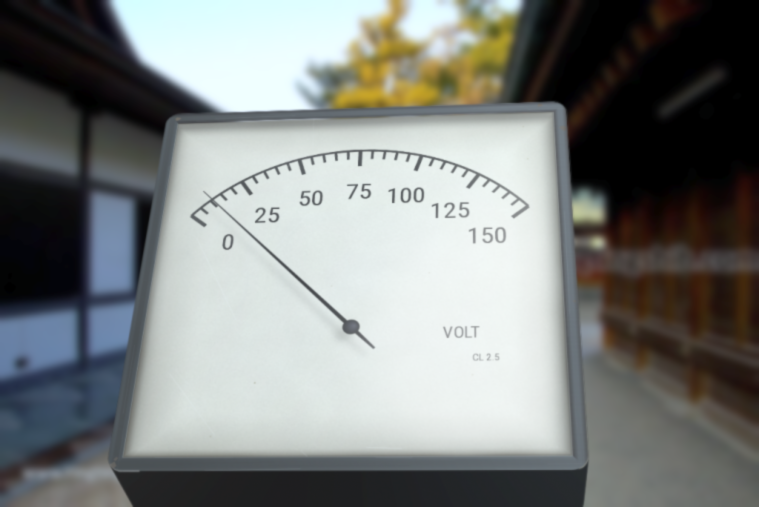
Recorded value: 10 V
